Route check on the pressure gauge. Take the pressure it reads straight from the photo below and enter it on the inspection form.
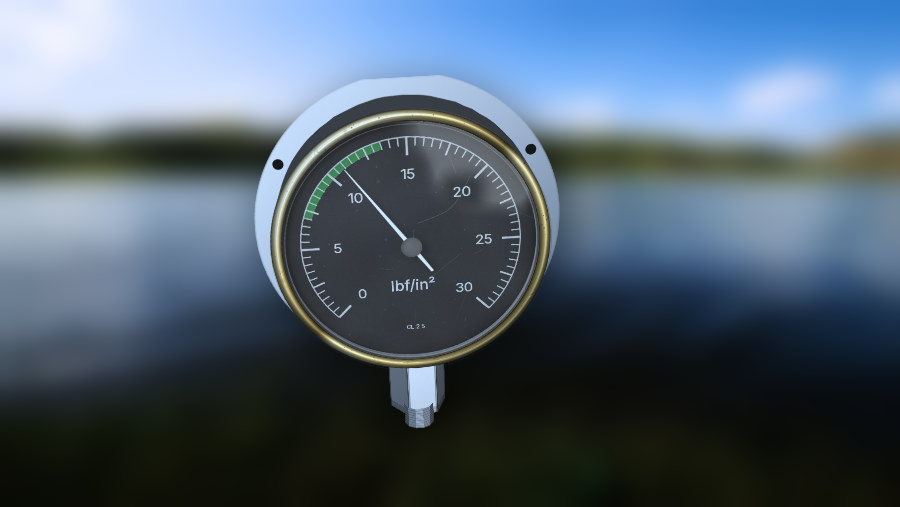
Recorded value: 11 psi
